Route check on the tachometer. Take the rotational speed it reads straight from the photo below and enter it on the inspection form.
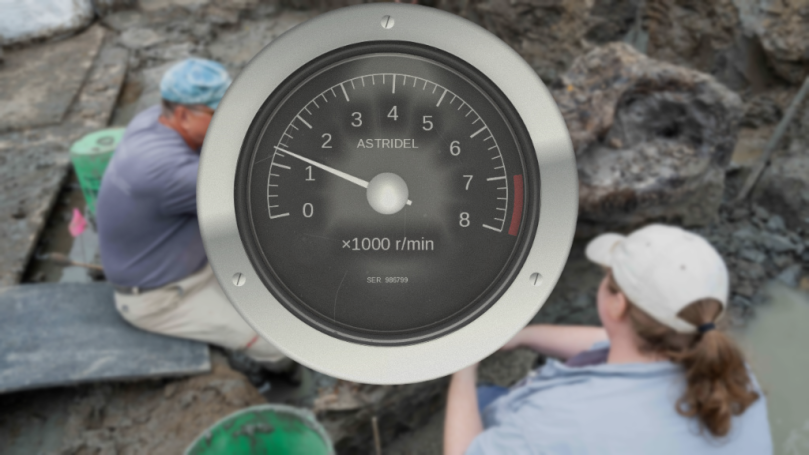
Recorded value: 1300 rpm
